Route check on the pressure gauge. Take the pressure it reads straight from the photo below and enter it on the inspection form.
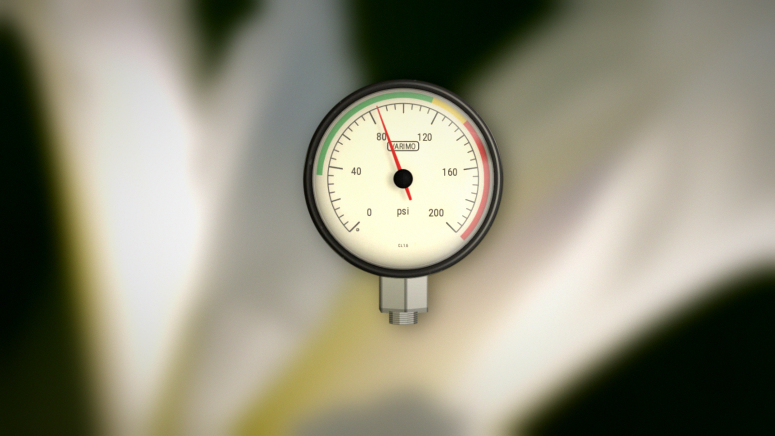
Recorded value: 85 psi
